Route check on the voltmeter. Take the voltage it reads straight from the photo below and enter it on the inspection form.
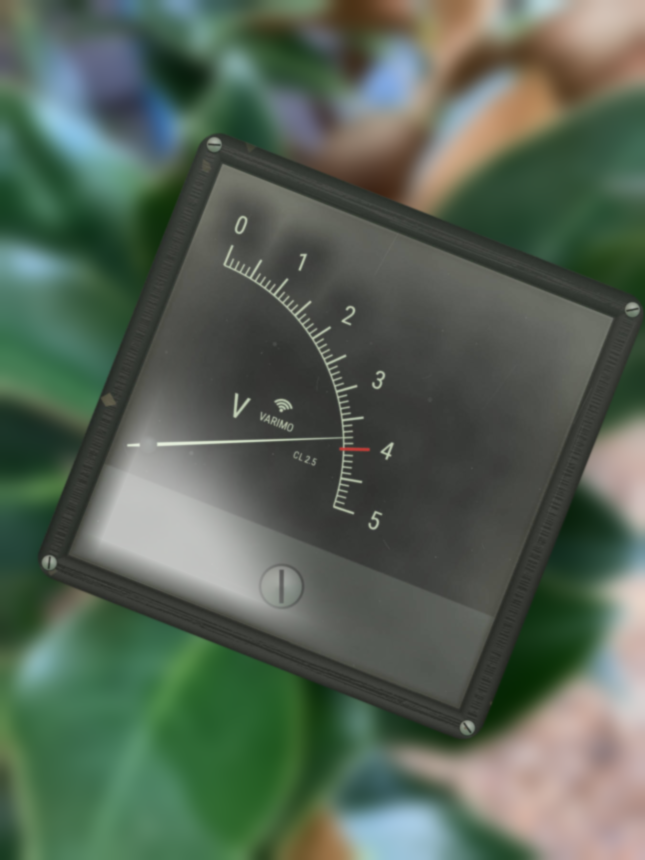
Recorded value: 3.8 V
